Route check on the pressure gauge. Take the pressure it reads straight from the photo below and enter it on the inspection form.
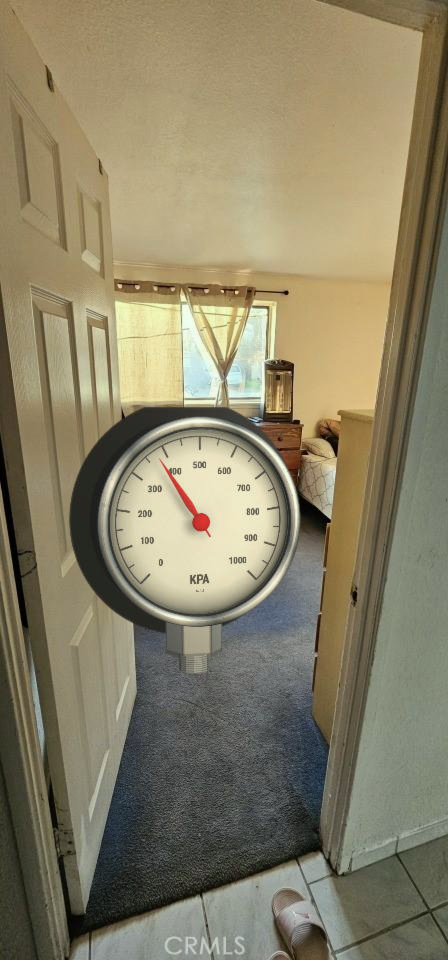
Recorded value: 375 kPa
